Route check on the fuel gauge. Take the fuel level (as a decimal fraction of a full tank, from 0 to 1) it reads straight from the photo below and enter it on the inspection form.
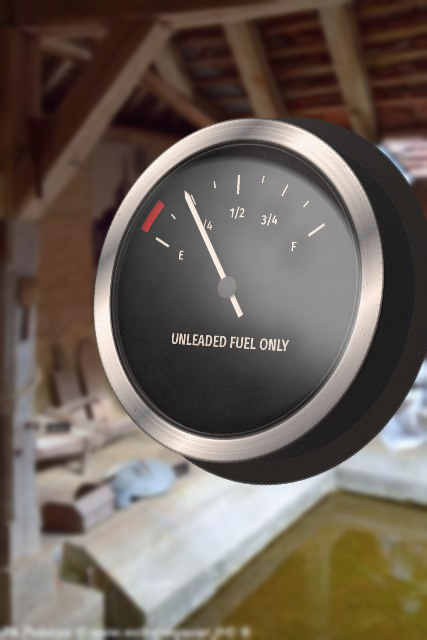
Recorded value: 0.25
